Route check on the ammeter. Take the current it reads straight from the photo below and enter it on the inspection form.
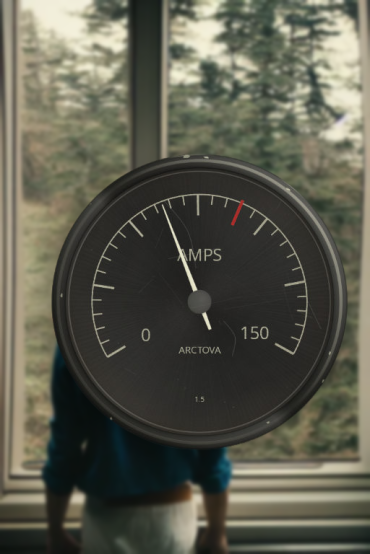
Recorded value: 62.5 A
